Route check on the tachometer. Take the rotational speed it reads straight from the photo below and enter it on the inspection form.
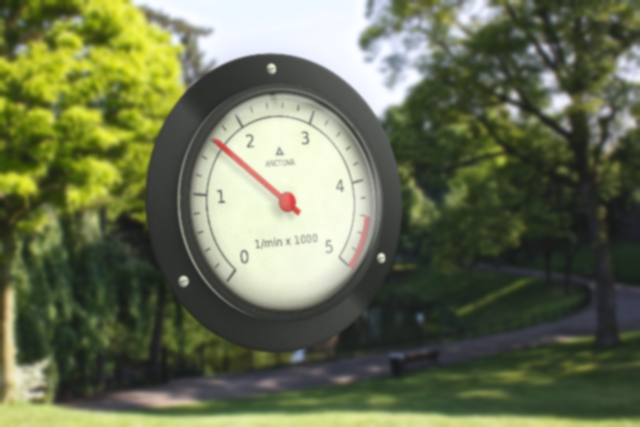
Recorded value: 1600 rpm
